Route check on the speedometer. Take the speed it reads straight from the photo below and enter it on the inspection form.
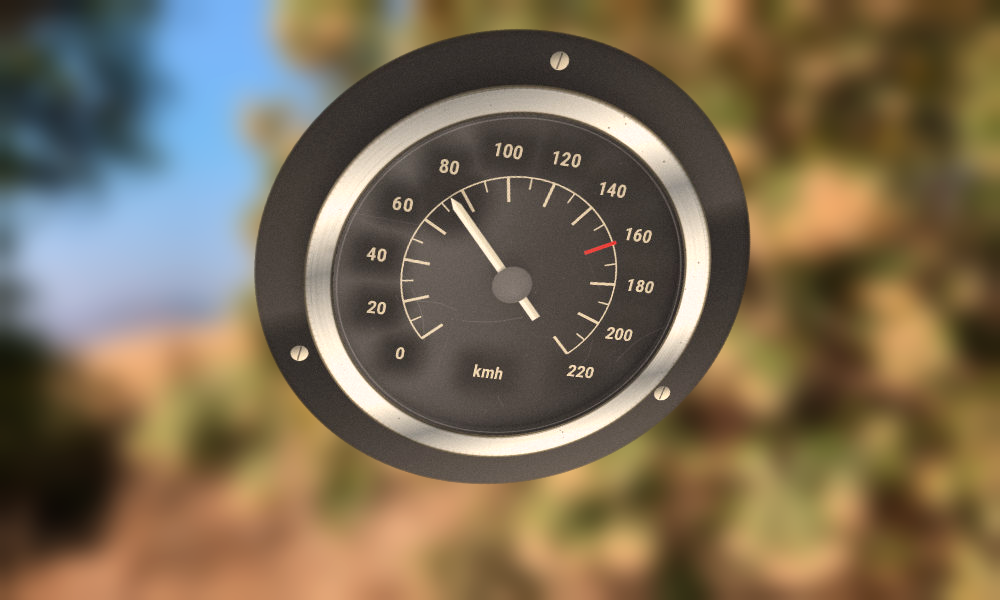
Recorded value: 75 km/h
